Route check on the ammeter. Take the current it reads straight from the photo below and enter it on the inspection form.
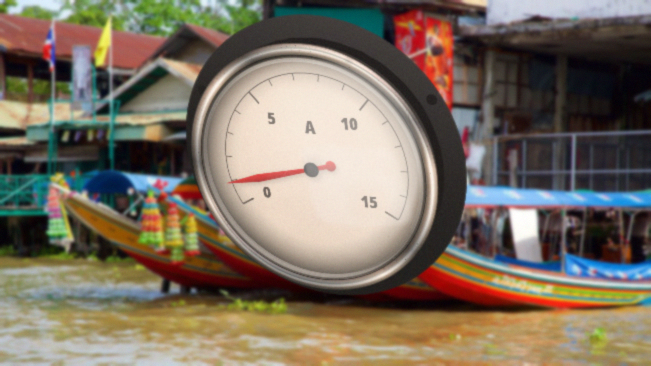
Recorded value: 1 A
